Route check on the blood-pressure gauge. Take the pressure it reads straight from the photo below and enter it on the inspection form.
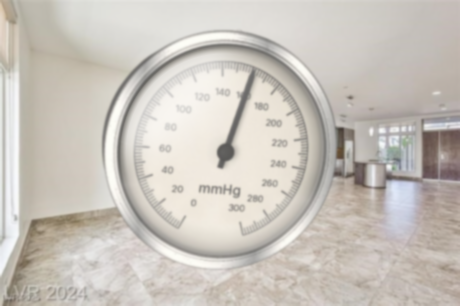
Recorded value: 160 mmHg
